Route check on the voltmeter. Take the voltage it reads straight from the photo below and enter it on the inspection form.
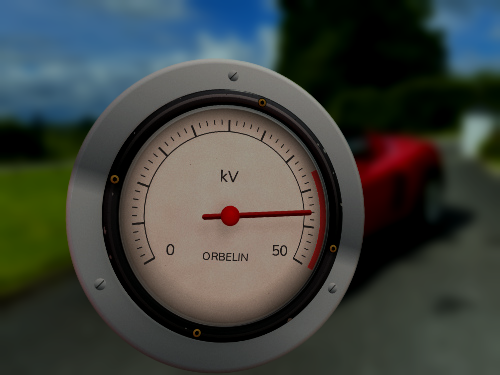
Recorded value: 43 kV
